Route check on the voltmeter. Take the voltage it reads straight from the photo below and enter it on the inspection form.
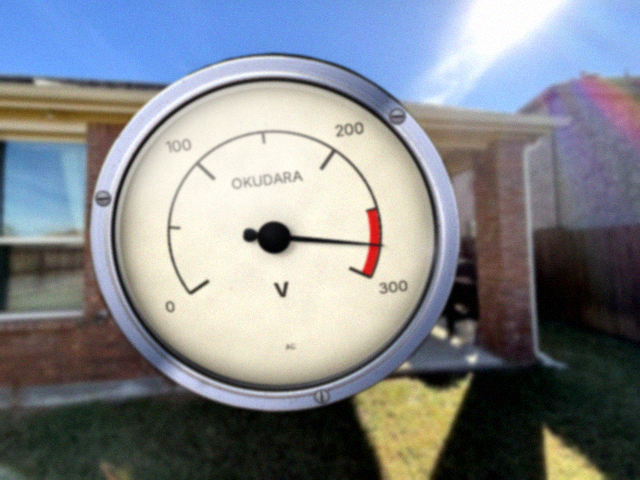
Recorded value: 275 V
